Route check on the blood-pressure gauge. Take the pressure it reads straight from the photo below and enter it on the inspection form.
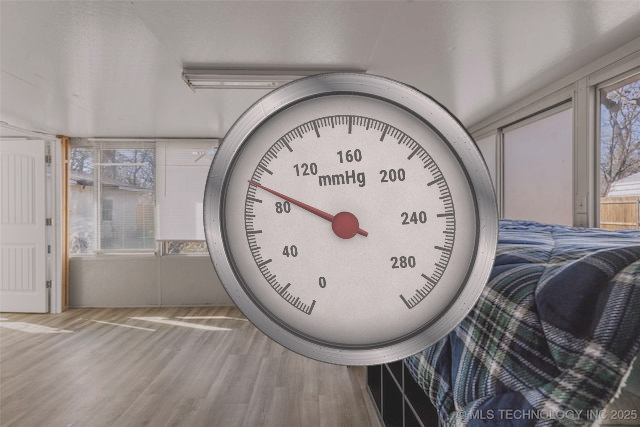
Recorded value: 90 mmHg
